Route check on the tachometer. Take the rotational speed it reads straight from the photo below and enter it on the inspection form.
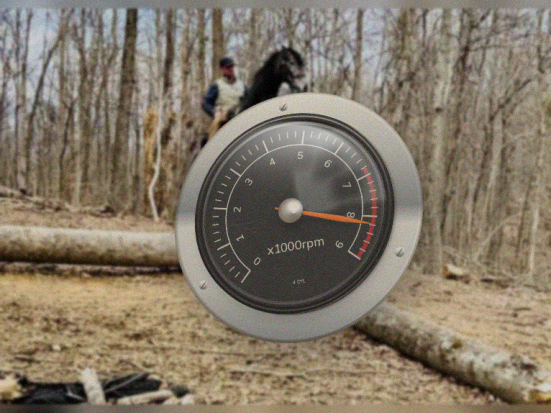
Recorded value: 8200 rpm
